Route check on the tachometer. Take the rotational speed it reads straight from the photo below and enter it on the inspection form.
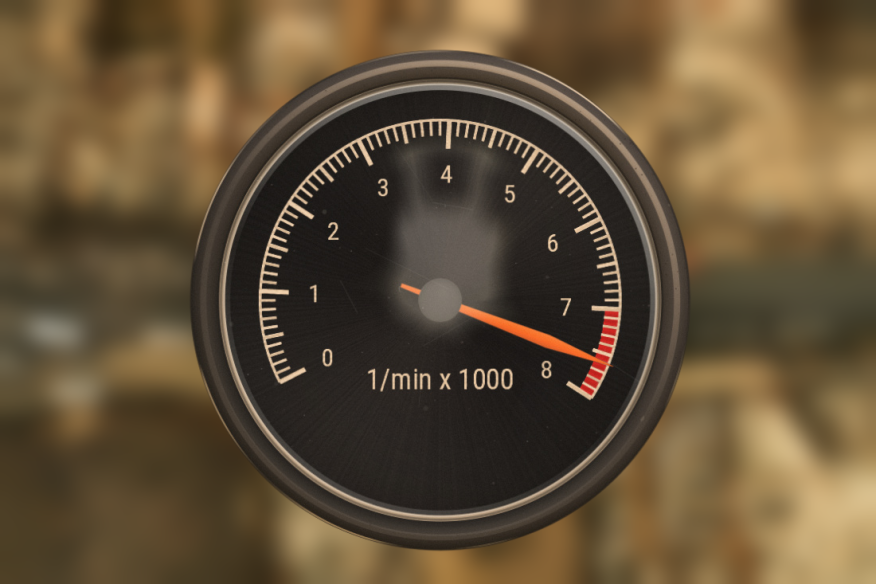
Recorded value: 7600 rpm
